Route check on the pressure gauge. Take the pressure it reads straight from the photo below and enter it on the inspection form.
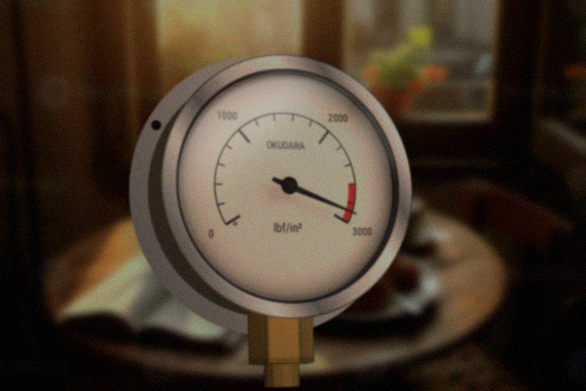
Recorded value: 2900 psi
